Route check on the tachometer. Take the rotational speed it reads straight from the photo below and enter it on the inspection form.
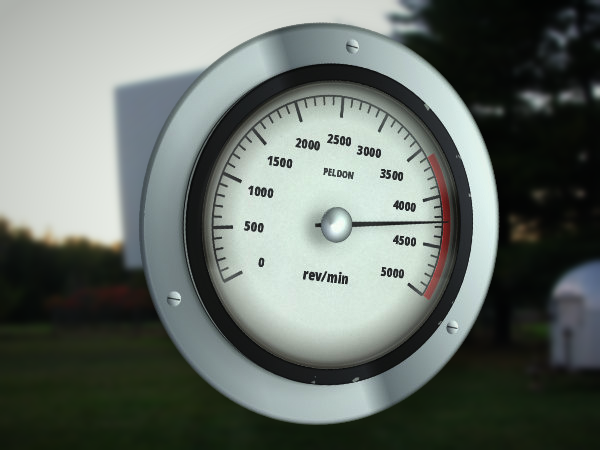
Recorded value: 4250 rpm
